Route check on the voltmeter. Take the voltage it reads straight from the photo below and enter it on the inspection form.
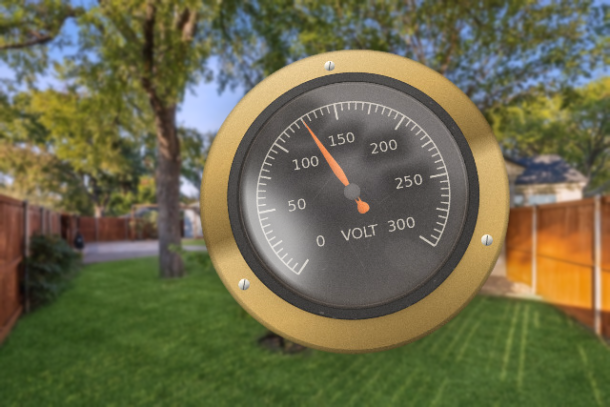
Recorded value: 125 V
